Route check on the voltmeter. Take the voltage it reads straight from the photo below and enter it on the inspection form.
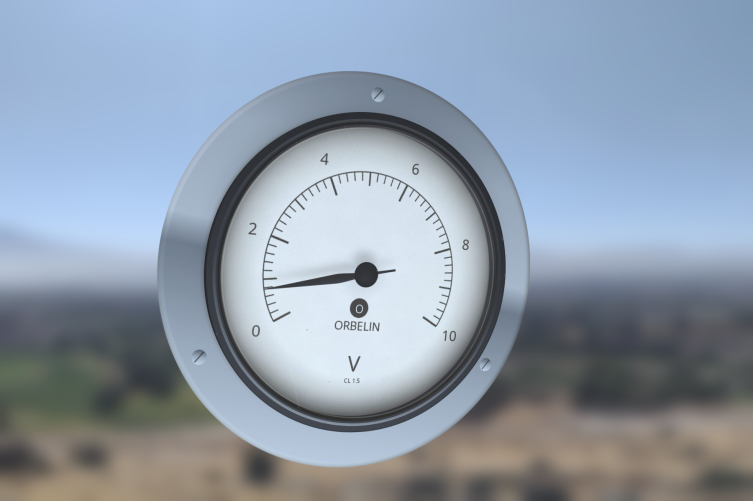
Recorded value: 0.8 V
